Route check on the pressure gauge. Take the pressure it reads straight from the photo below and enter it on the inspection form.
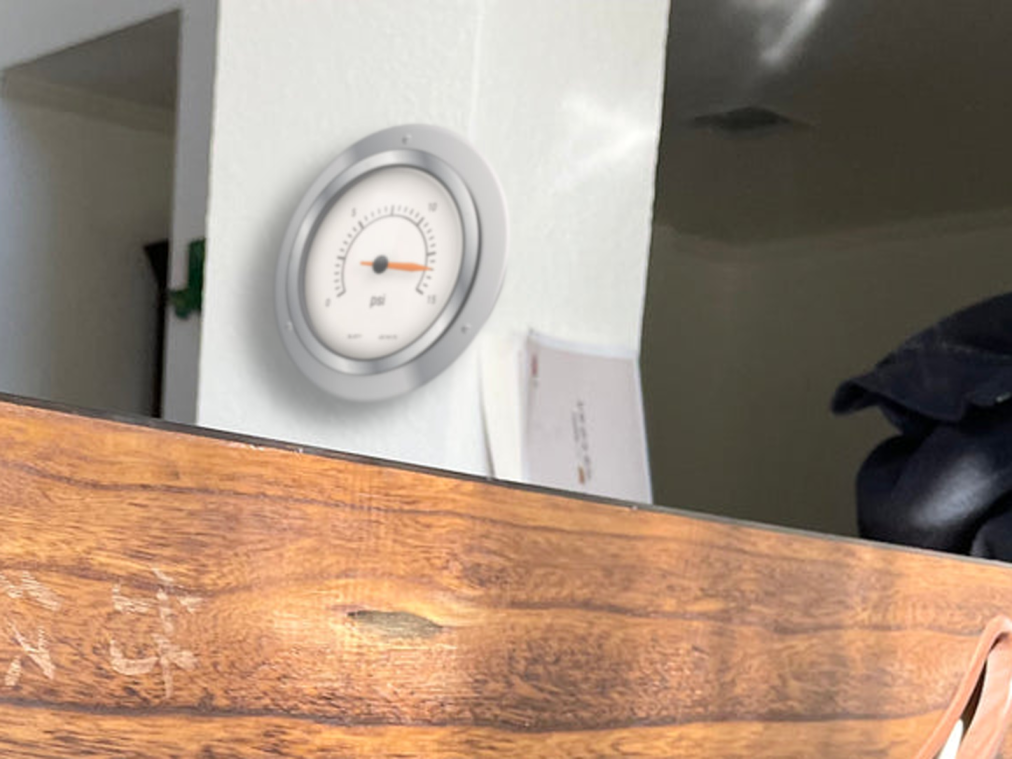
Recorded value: 13.5 psi
